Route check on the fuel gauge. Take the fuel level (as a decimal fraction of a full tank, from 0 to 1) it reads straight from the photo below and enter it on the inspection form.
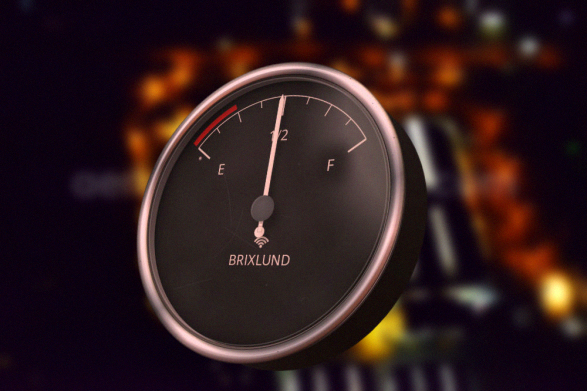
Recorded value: 0.5
